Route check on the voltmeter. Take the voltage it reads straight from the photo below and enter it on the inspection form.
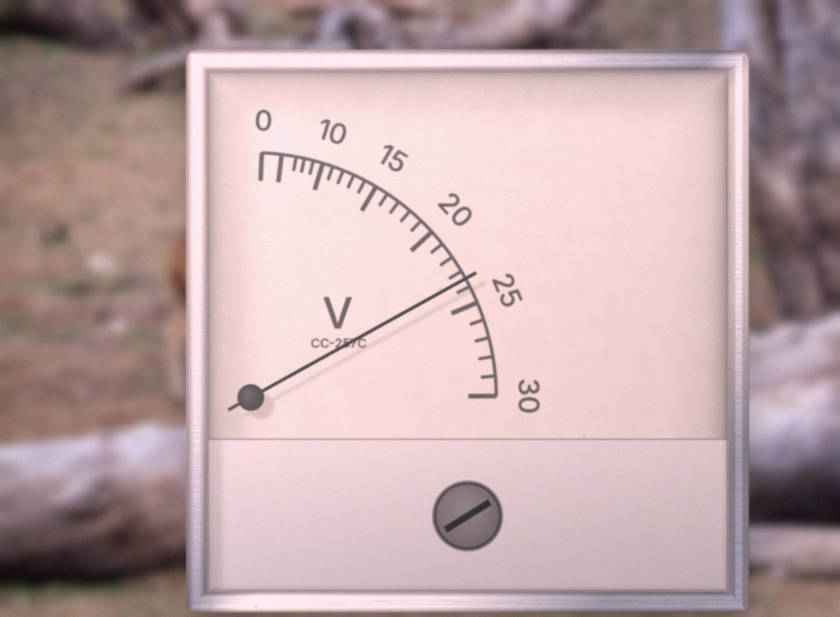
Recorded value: 23.5 V
